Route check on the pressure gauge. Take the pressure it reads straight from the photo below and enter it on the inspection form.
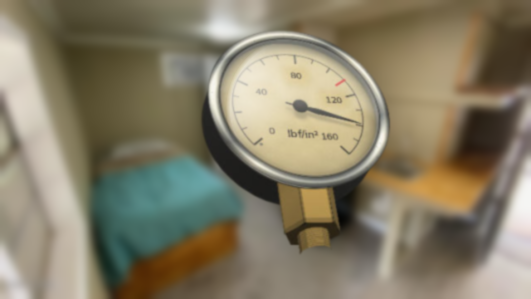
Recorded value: 140 psi
